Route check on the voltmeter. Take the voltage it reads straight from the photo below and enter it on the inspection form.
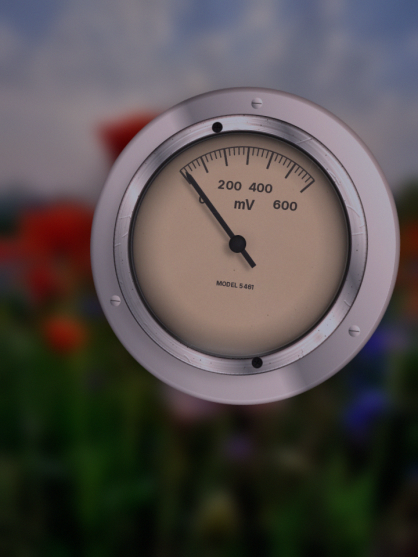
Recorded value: 20 mV
